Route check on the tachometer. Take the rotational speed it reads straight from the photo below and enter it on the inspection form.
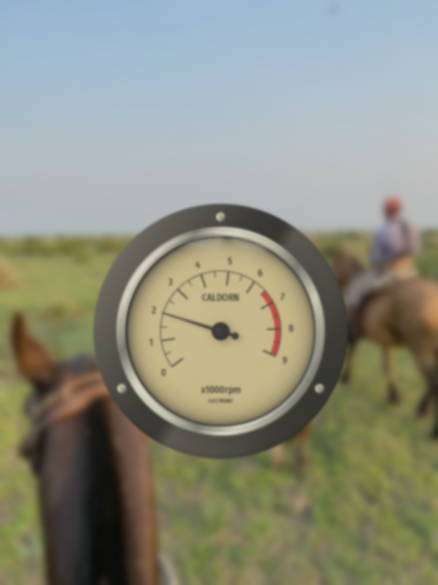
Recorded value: 2000 rpm
